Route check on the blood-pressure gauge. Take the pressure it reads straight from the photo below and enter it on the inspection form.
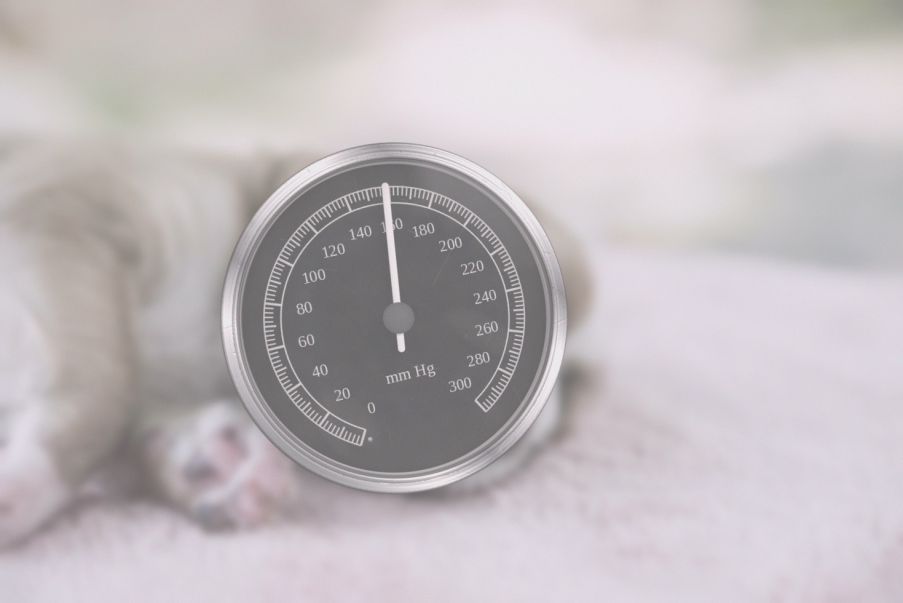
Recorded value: 158 mmHg
